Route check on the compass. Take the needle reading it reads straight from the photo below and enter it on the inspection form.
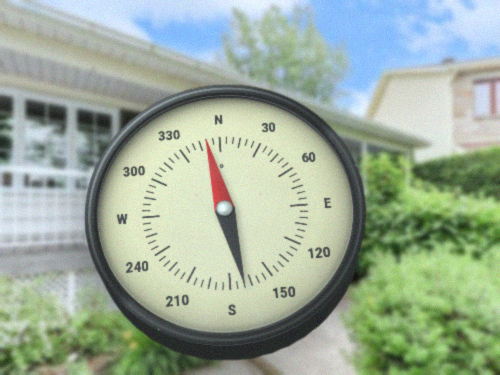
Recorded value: 350 °
